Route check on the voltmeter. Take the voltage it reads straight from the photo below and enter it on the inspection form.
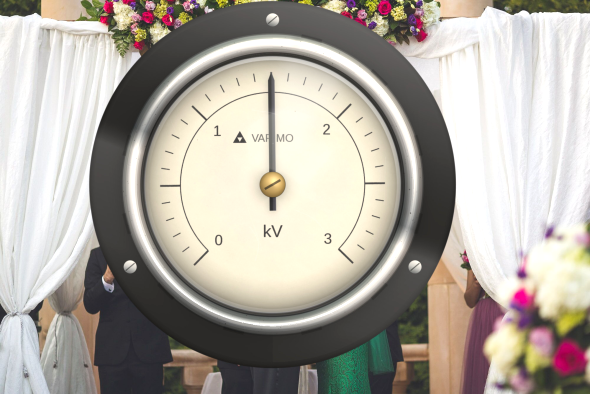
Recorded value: 1.5 kV
